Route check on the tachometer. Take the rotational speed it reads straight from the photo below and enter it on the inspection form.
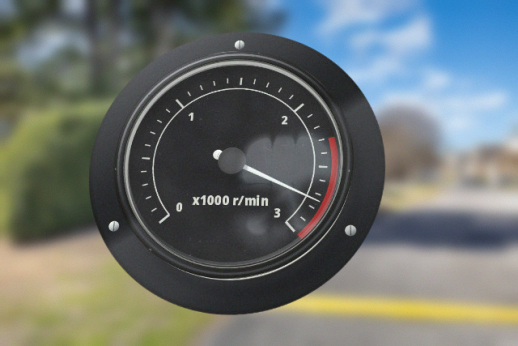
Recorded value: 2750 rpm
